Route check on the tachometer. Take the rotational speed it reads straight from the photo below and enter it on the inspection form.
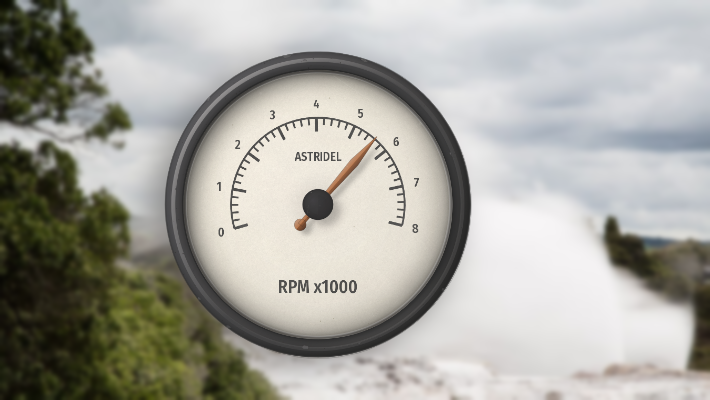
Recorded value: 5600 rpm
